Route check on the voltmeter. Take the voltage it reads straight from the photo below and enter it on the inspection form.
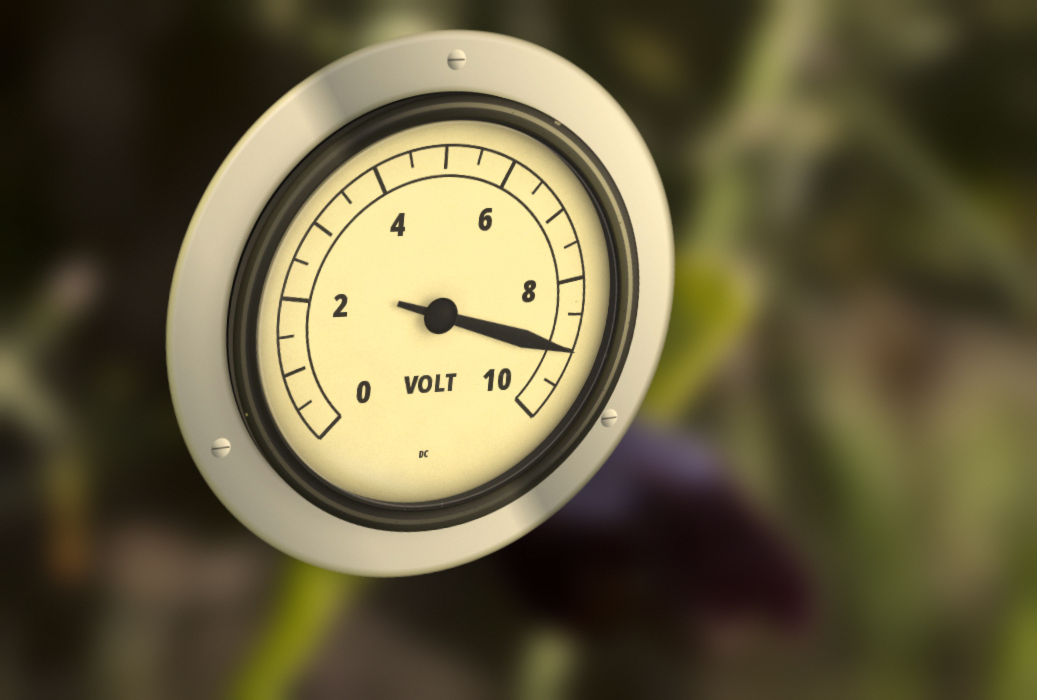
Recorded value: 9 V
